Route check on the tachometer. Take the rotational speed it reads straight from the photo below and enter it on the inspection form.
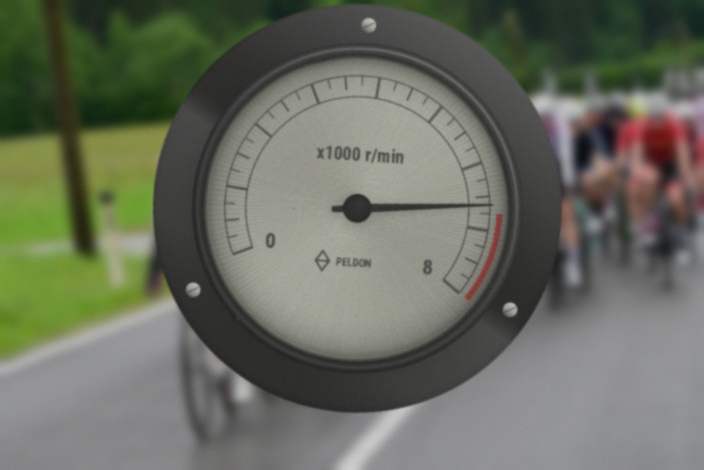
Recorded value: 6625 rpm
